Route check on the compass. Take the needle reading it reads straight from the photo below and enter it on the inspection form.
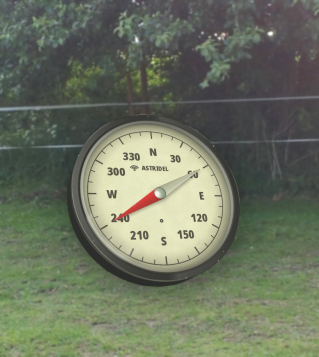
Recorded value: 240 °
